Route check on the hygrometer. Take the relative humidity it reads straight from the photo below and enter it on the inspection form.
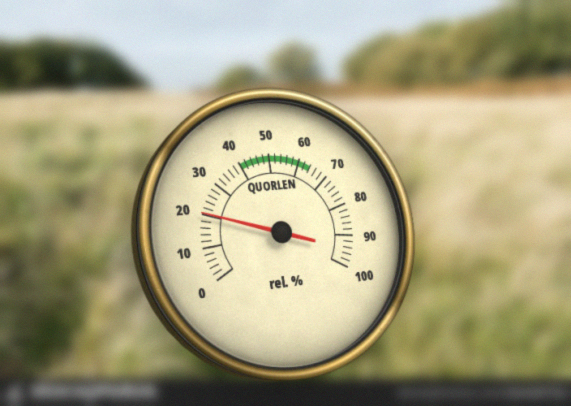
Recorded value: 20 %
